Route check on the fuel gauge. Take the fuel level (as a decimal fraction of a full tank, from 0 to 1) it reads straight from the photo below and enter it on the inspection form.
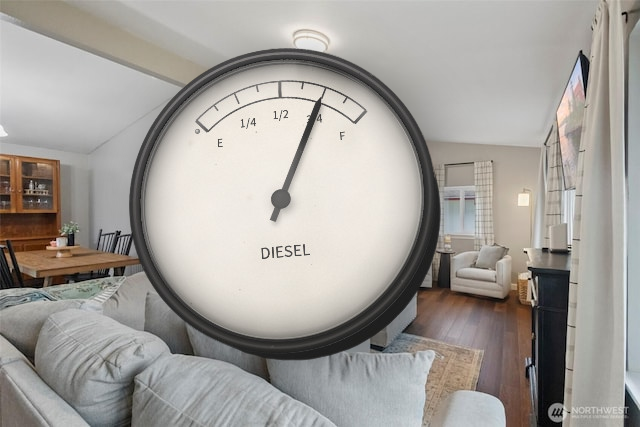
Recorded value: 0.75
